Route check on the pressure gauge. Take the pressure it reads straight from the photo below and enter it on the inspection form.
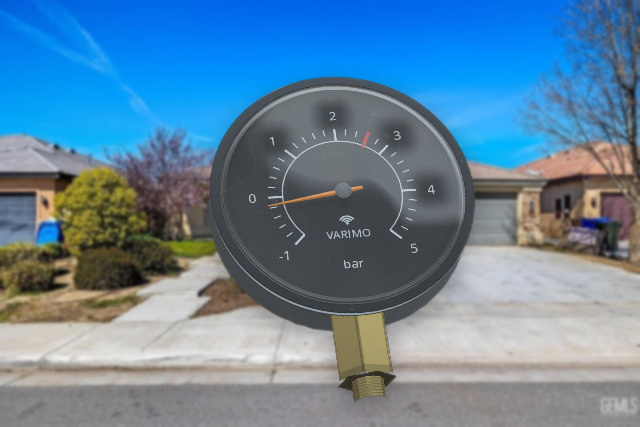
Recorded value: -0.2 bar
